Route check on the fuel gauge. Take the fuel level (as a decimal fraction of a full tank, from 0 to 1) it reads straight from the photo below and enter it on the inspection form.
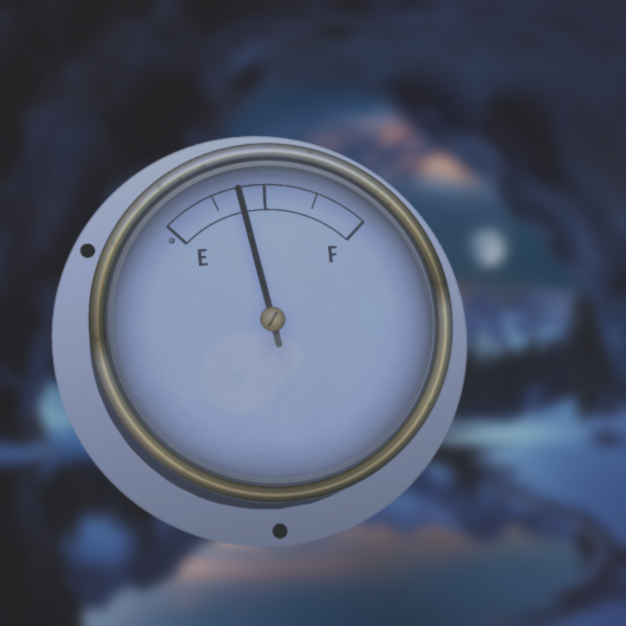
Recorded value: 0.375
